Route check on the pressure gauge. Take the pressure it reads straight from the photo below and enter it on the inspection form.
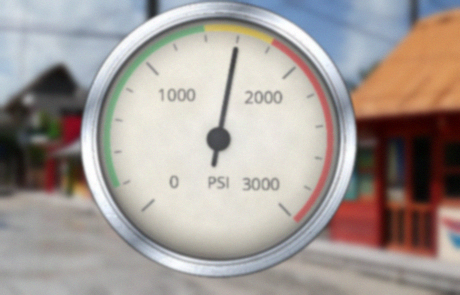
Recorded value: 1600 psi
